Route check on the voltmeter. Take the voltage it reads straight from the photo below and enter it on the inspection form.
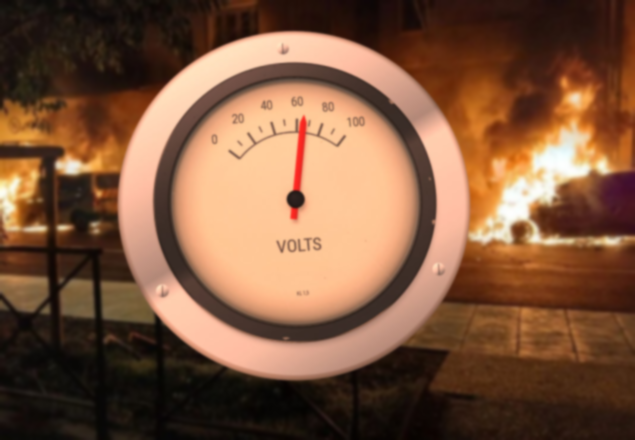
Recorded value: 65 V
